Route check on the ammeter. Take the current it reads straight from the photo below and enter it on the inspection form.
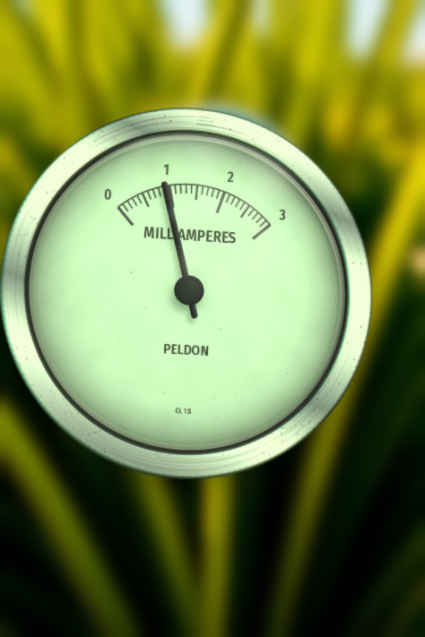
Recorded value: 0.9 mA
